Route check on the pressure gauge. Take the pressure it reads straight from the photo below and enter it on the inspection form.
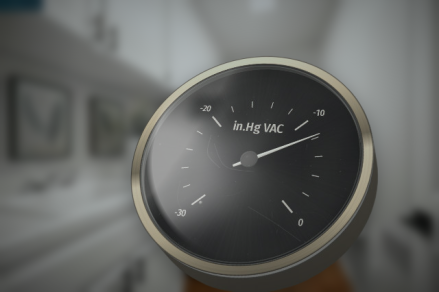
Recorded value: -8 inHg
